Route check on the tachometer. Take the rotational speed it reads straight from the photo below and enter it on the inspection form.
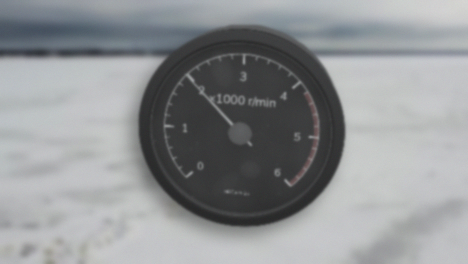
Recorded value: 2000 rpm
